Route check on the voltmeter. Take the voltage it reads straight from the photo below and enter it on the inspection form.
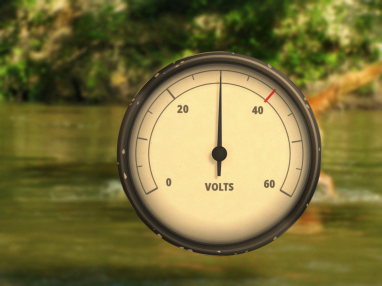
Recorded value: 30 V
